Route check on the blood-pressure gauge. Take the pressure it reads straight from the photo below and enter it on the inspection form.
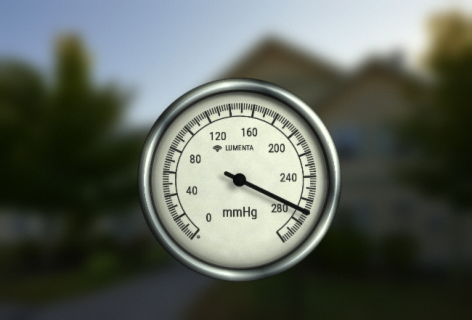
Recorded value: 270 mmHg
